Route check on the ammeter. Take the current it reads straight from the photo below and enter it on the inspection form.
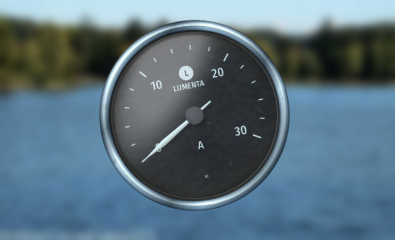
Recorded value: 0 A
